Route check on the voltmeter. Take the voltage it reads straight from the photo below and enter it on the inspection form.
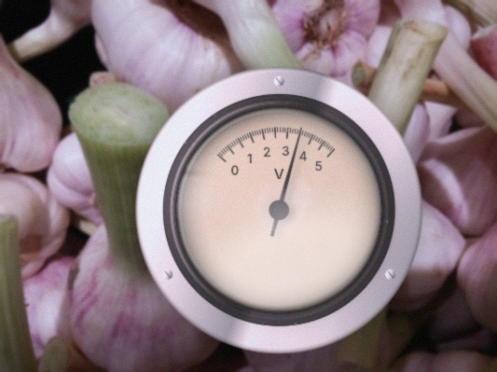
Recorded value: 3.5 V
